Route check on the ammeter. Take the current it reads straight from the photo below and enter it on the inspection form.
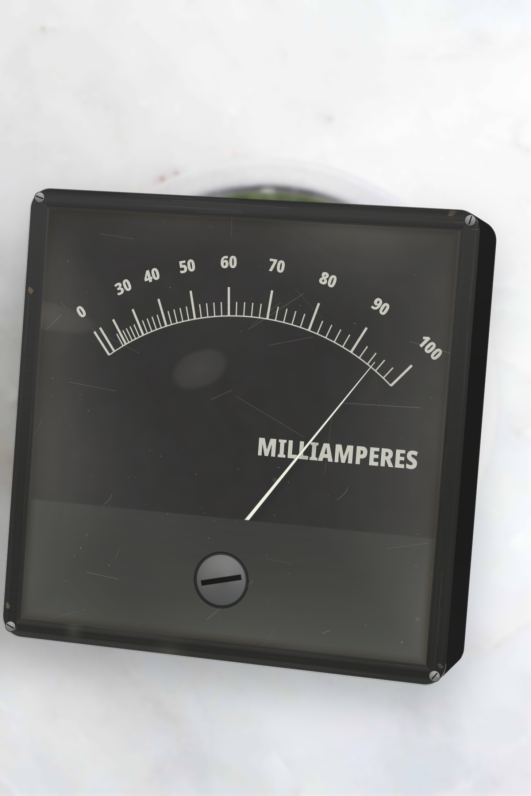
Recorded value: 95 mA
